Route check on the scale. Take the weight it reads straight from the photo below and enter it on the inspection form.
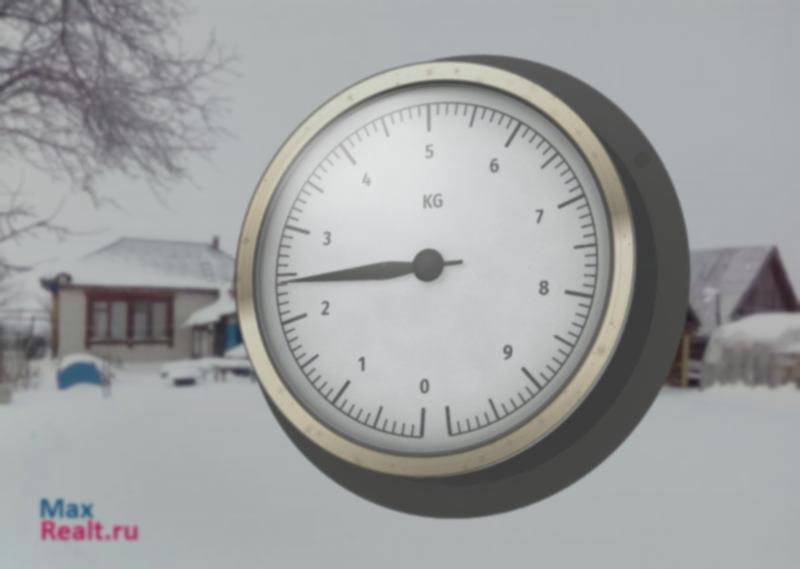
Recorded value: 2.4 kg
